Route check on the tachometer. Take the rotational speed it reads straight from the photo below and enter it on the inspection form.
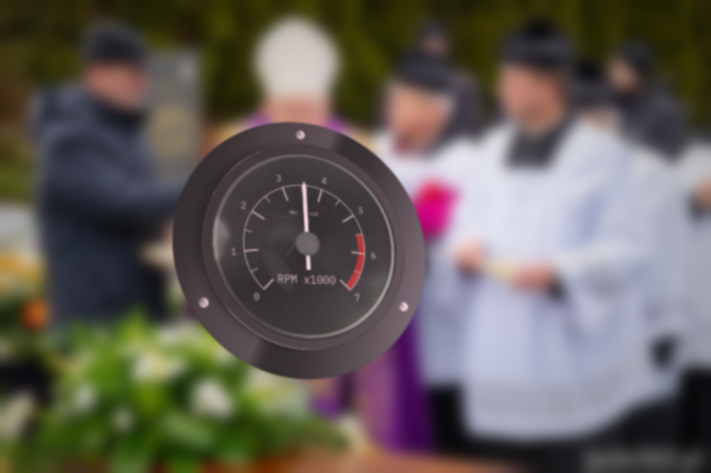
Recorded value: 3500 rpm
